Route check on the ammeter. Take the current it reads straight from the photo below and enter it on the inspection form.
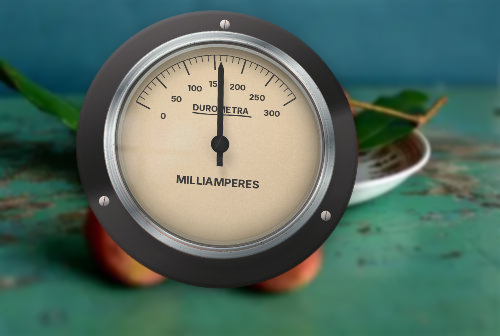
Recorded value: 160 mA
